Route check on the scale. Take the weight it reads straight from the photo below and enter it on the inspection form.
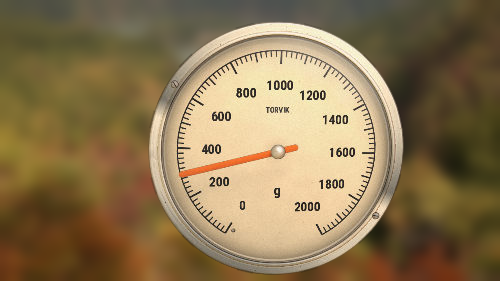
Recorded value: 300 g
